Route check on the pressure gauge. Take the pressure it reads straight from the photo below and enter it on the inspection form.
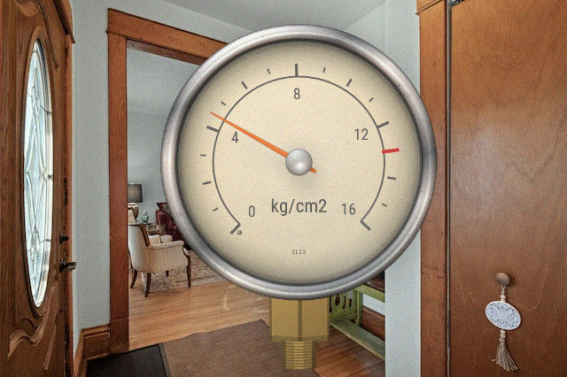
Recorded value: 4.5 kg/cm²
